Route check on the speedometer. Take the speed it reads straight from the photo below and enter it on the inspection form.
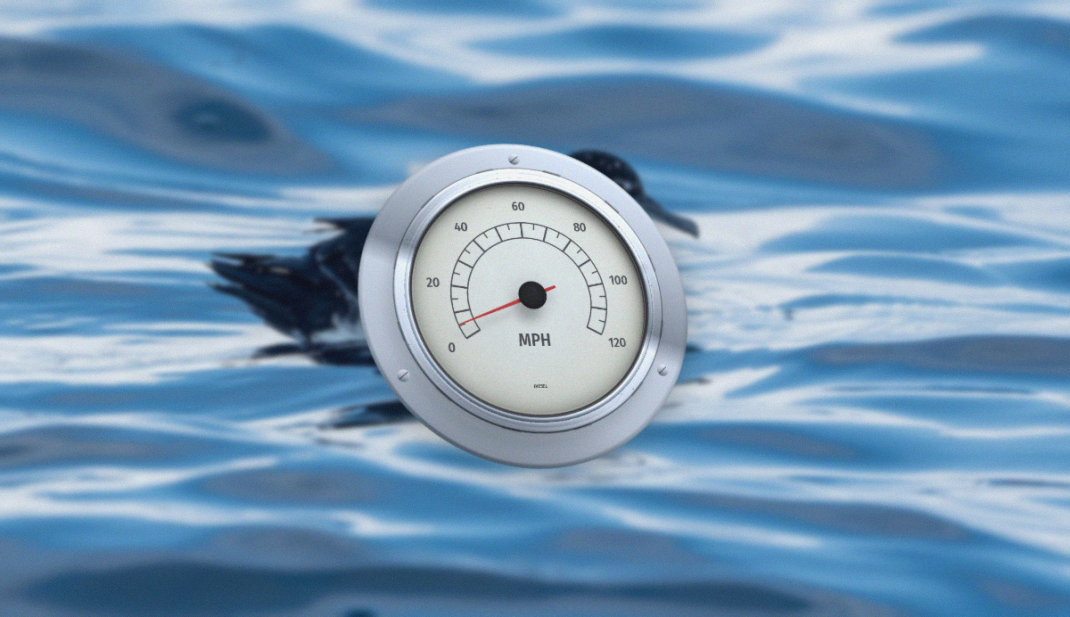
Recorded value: 5 mph
